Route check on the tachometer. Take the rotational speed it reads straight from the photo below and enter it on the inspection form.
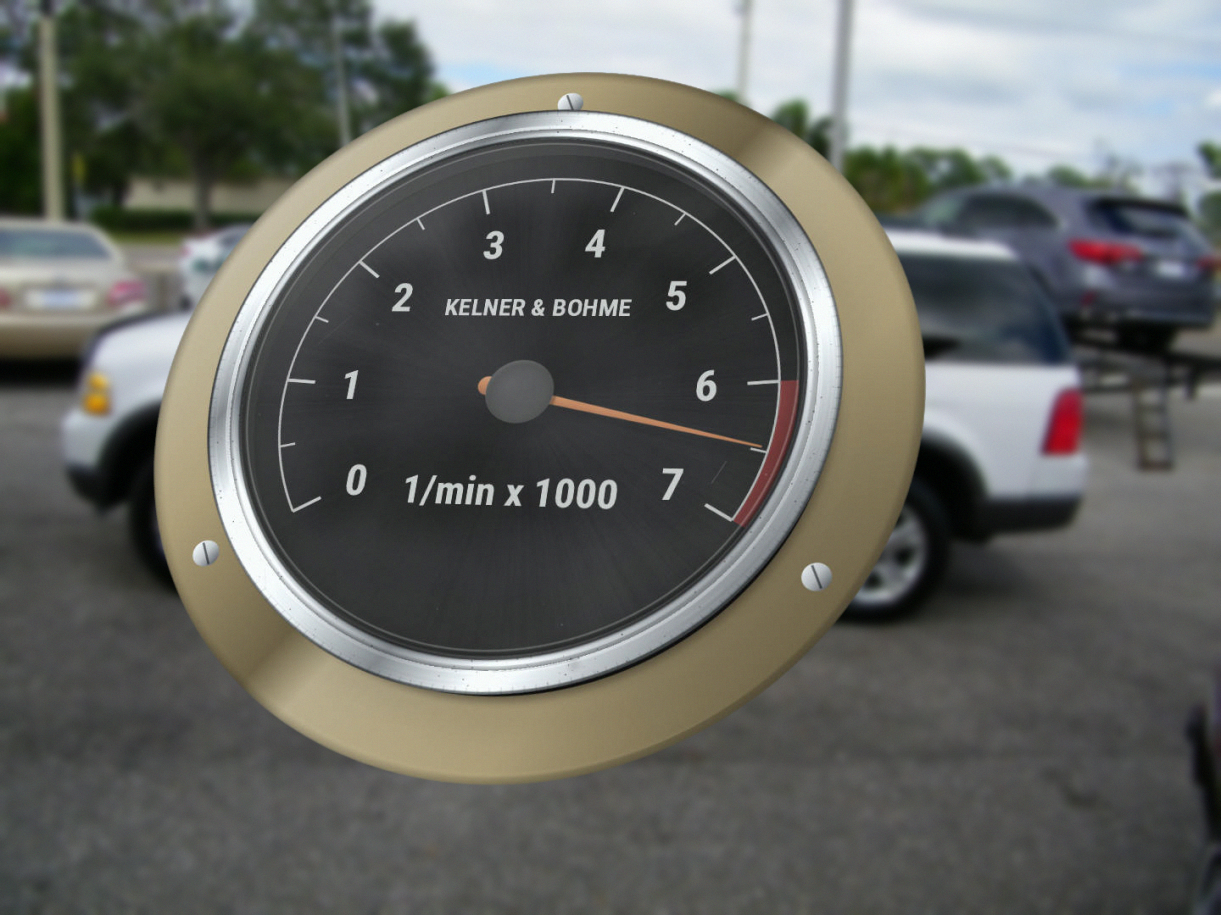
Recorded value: 6500 rpm
